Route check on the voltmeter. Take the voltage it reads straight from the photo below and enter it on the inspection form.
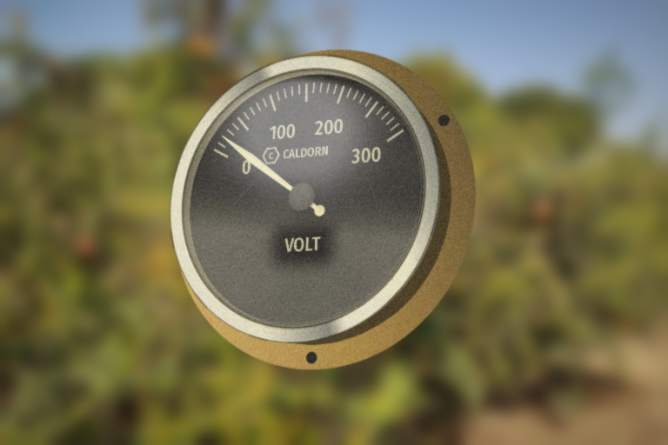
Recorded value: 20 V
